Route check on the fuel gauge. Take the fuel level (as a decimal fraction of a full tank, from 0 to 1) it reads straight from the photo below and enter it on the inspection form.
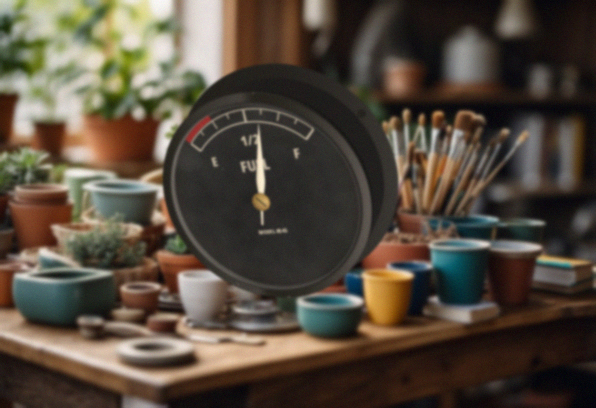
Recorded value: 0.625
